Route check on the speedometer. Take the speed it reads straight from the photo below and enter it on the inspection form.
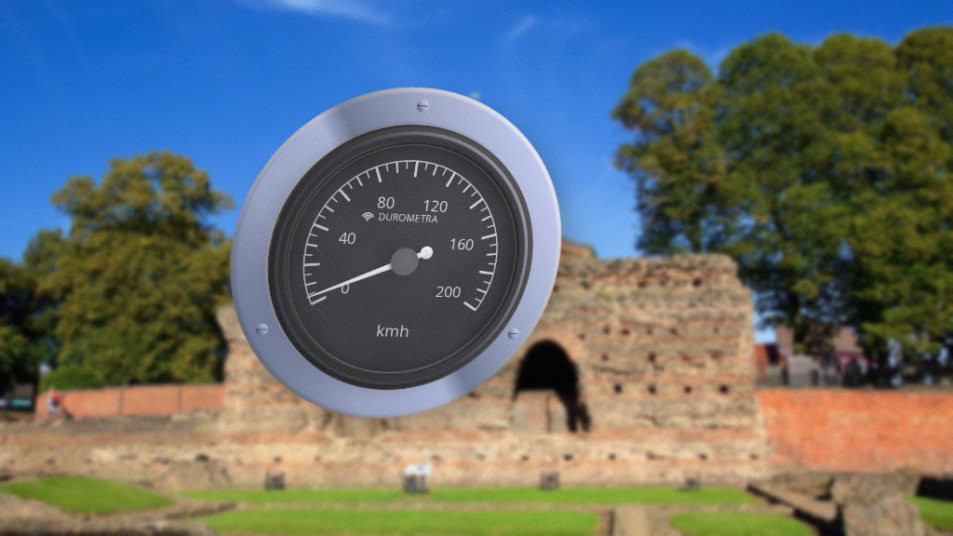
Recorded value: 5 km/h
